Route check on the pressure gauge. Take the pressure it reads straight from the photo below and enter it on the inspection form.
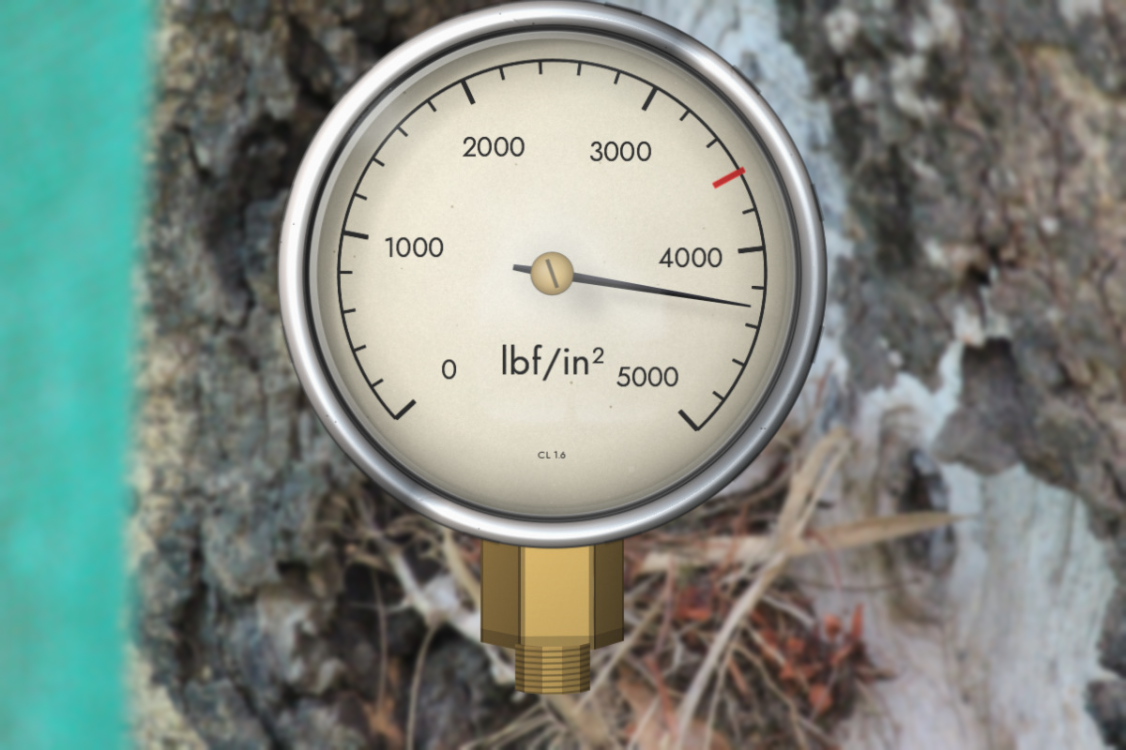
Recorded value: 4300 psi
